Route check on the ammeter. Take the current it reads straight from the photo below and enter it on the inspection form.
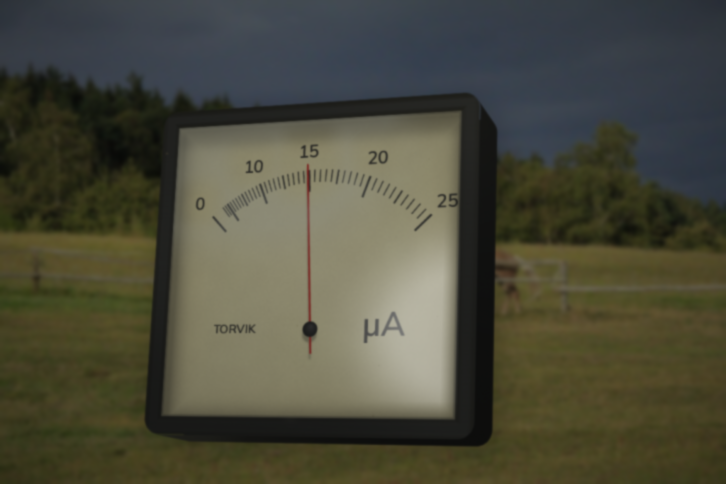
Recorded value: 15 µA
